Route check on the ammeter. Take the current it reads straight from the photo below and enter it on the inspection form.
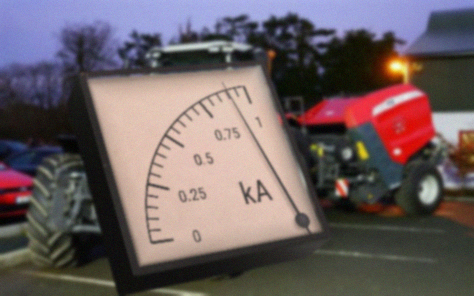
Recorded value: 0.9 kA
